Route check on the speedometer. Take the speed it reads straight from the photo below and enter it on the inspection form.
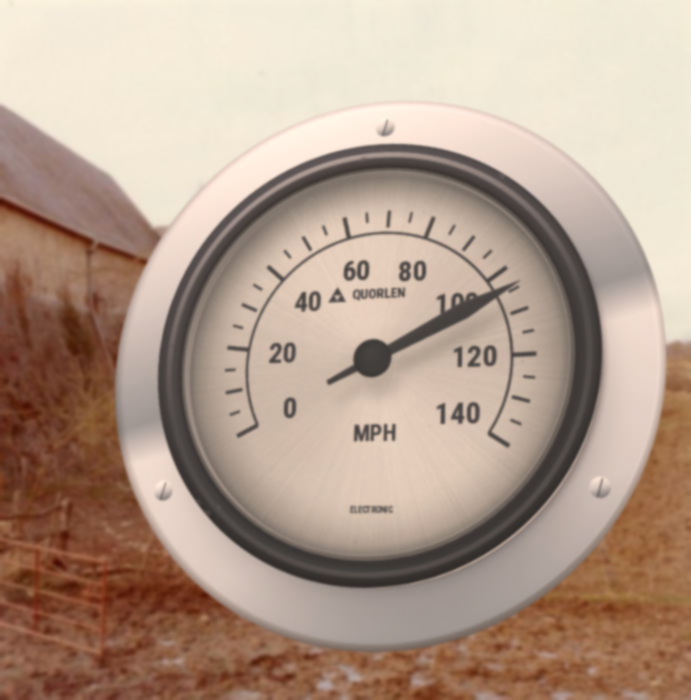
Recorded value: 105 mph
